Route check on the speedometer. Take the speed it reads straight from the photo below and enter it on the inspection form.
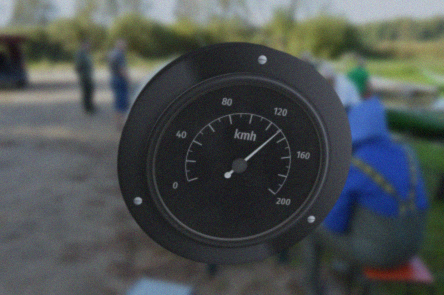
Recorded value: 130 km/h
